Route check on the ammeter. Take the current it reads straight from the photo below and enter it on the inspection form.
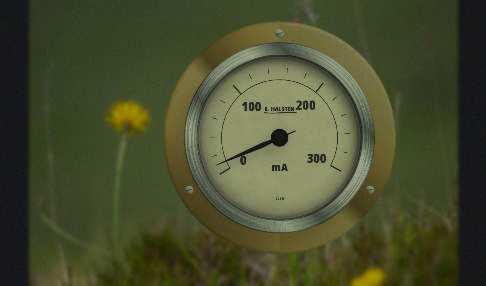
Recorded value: 10 mA
